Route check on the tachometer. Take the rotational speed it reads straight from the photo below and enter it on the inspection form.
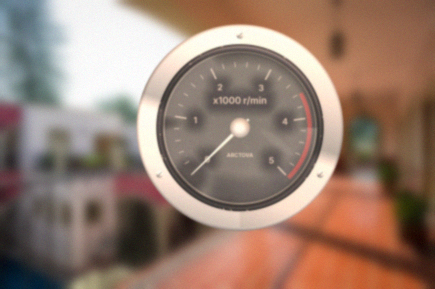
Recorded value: 0 rpm
